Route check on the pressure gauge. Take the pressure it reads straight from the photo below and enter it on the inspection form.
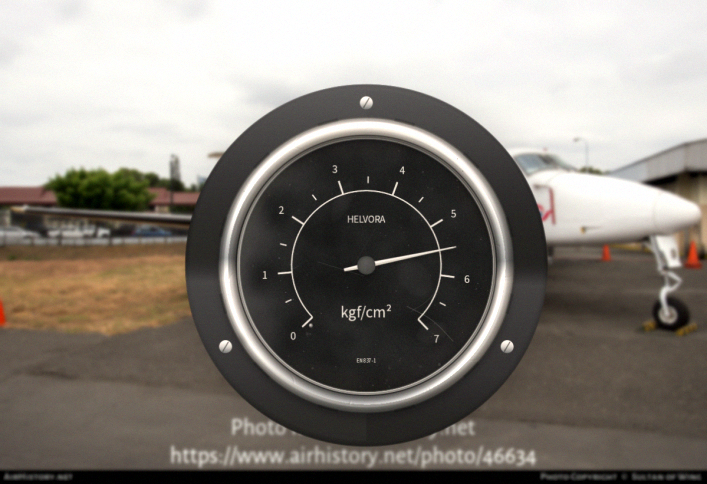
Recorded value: 5.5 kg/cm²
